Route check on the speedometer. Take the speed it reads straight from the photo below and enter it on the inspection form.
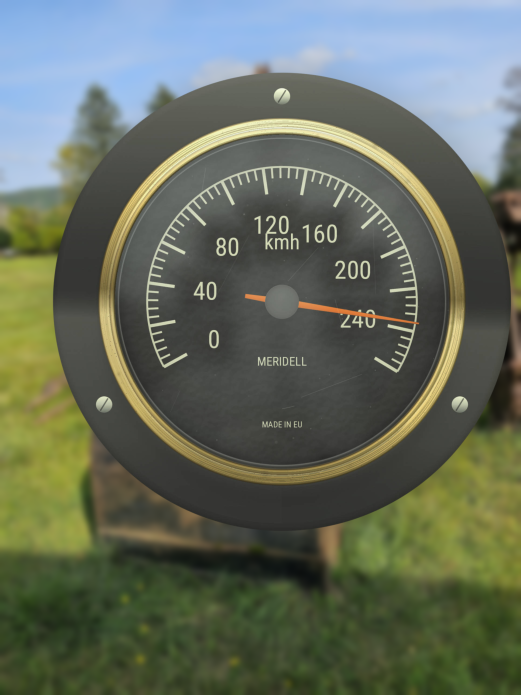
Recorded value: 236 km/h
